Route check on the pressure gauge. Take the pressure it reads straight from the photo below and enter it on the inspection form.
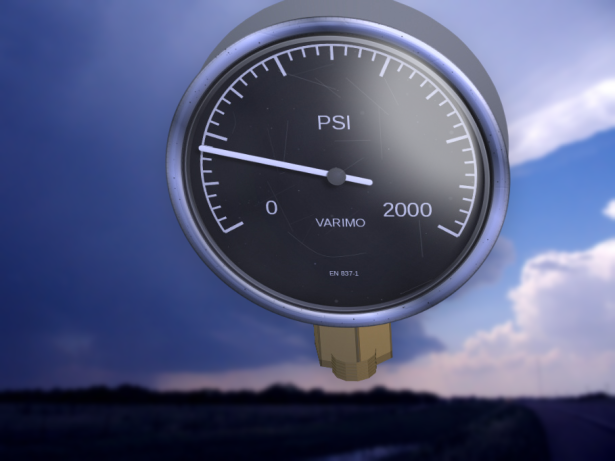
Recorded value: 350 psi
